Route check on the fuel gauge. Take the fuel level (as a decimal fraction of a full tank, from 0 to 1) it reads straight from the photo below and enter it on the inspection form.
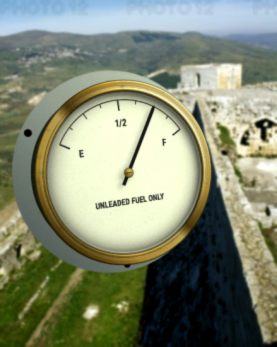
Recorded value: 0.75
